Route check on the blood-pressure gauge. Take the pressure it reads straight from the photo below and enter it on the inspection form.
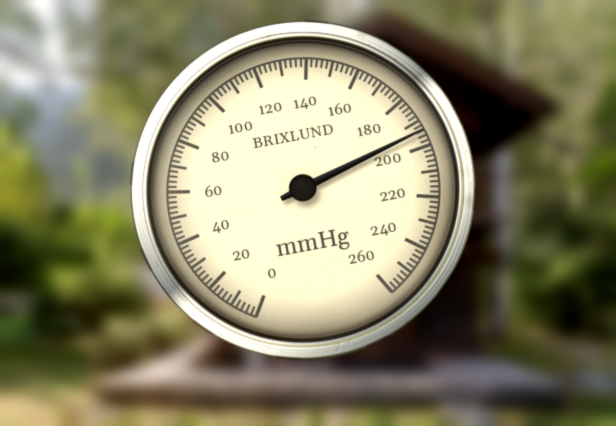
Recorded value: 194 mmHg
